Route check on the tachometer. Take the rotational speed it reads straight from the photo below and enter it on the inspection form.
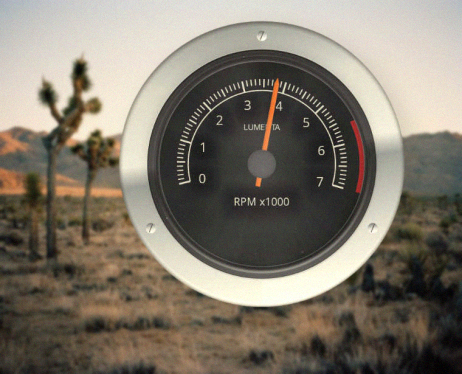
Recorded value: 3800 rpm
